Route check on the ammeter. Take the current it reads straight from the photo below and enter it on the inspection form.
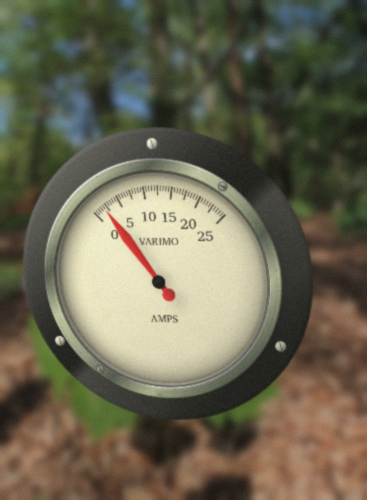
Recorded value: 2.5 A
